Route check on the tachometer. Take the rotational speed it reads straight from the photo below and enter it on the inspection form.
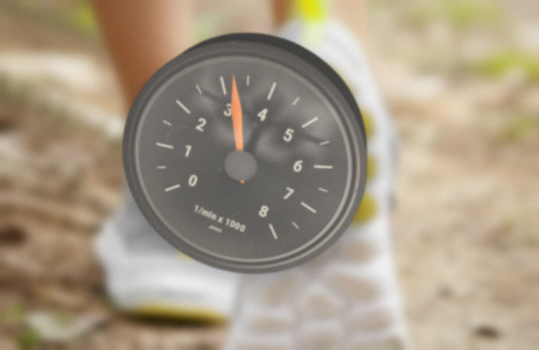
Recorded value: 3250 rpm
